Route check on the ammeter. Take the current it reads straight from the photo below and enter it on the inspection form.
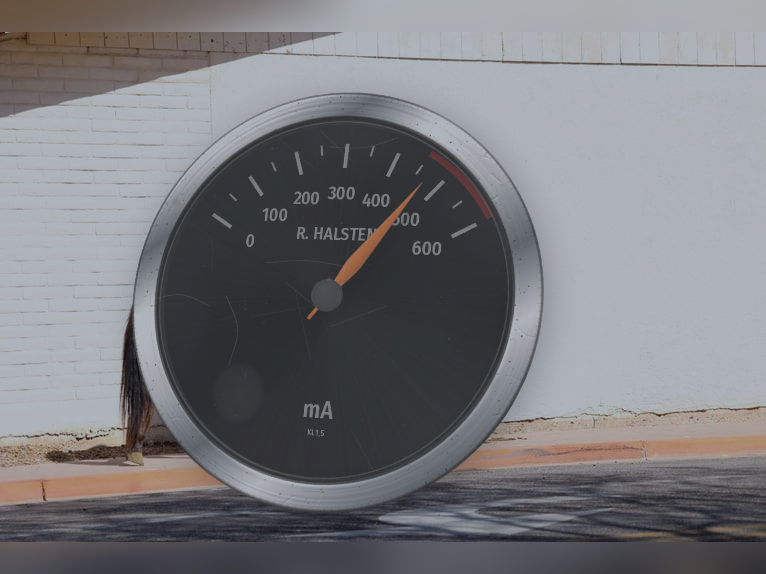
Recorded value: 475 mA
